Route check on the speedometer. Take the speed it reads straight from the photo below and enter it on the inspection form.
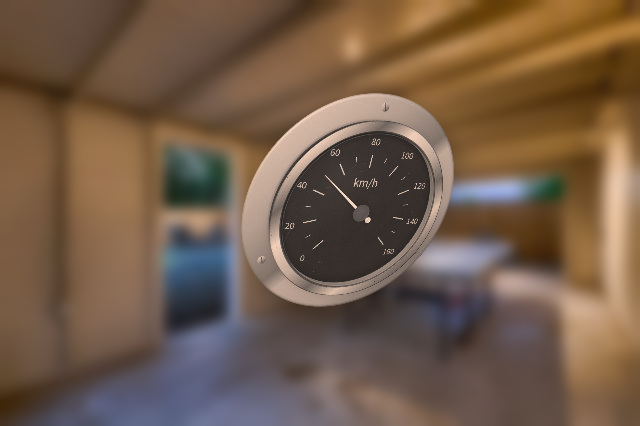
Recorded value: 50 km/h
